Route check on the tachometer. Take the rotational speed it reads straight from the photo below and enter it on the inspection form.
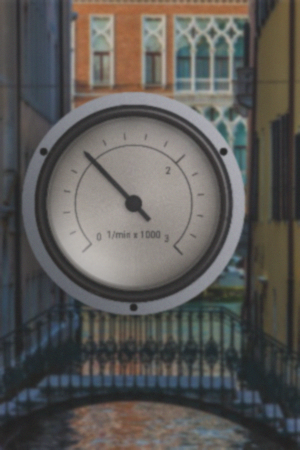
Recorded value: 1000 rpm
